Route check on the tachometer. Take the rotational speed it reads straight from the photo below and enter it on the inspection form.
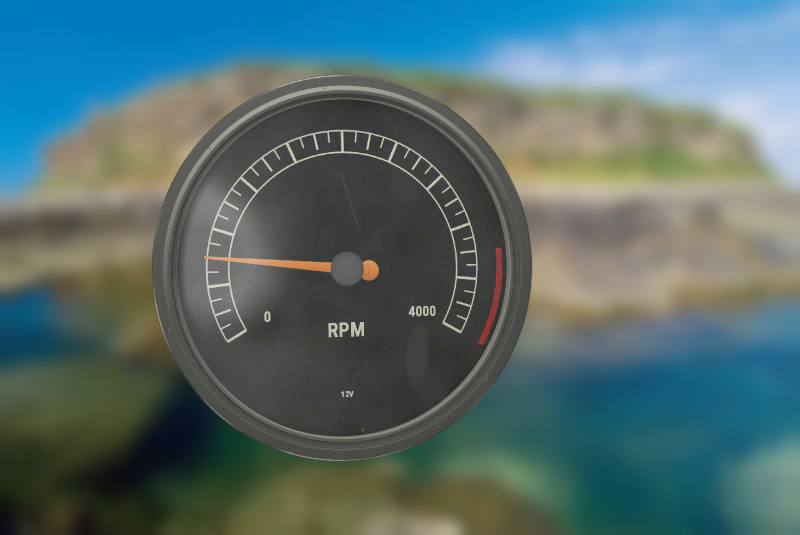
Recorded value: 600 rpm
